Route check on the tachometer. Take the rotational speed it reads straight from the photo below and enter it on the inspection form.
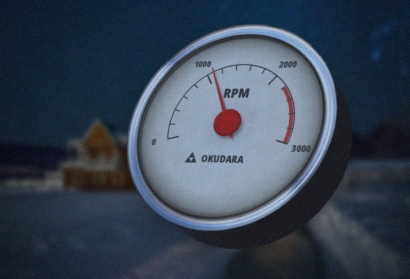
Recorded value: 1100 rpm
